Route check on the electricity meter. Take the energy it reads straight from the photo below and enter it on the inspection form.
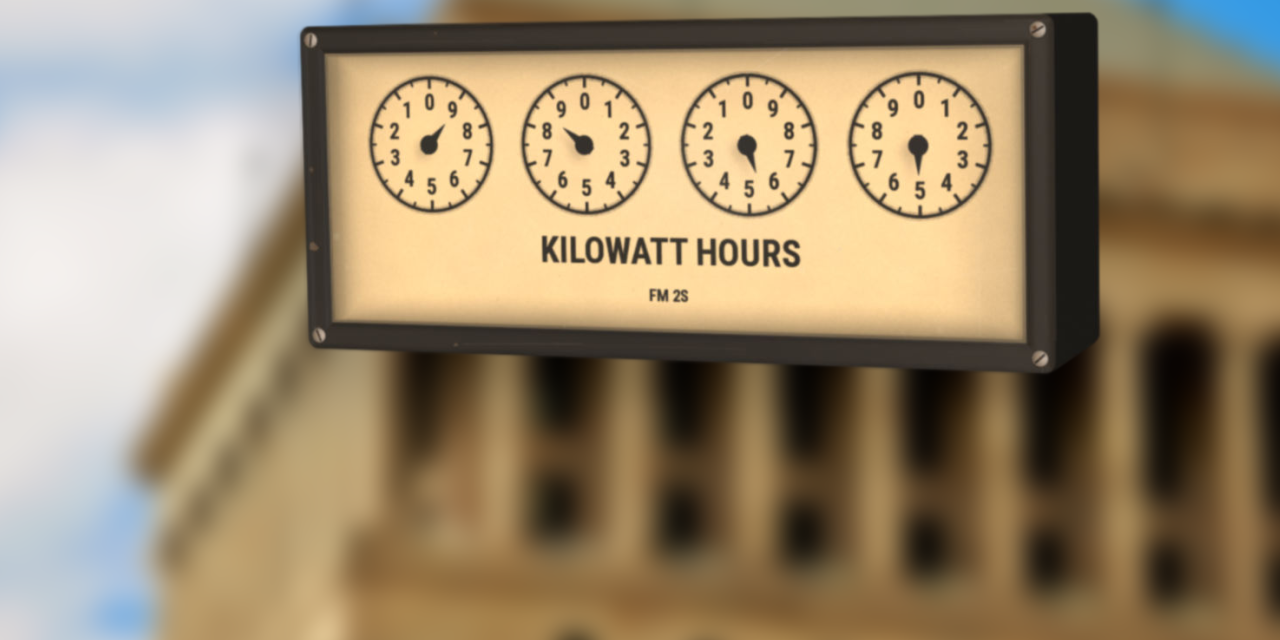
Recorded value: 8855 kWh
